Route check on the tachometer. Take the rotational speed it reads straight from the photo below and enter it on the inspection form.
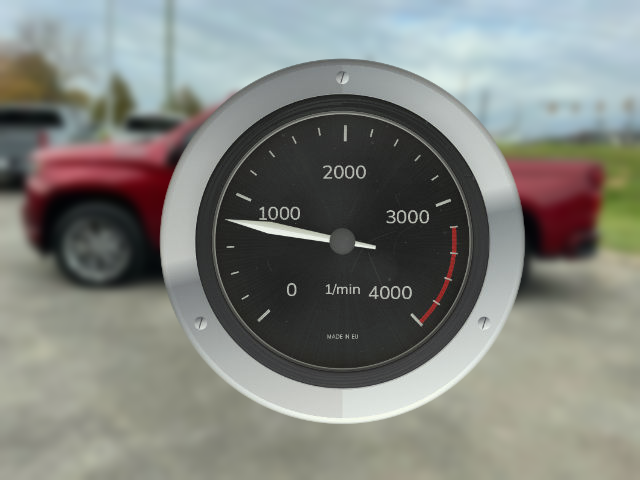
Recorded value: 800 rpm
